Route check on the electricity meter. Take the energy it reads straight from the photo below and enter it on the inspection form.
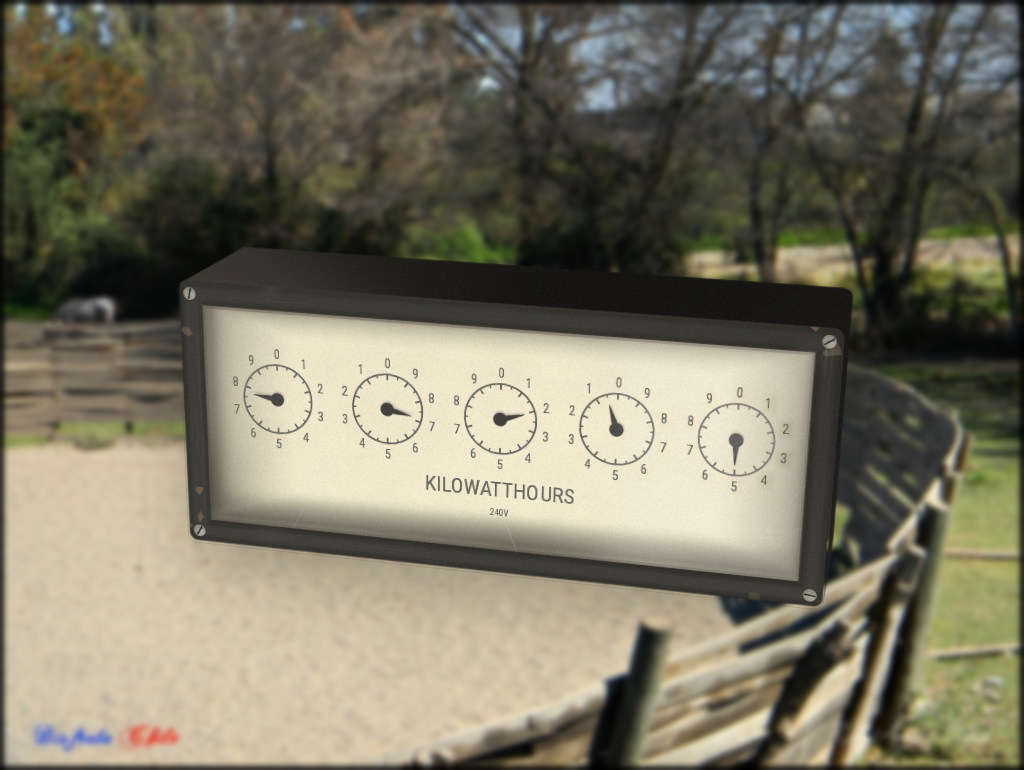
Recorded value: 77205 kWh
